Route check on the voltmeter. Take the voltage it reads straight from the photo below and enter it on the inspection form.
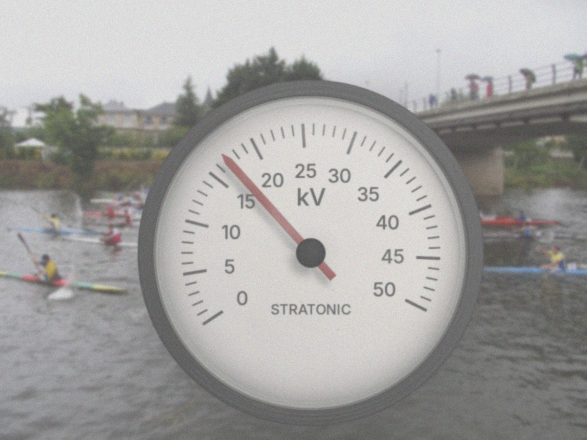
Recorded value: 17 kV
